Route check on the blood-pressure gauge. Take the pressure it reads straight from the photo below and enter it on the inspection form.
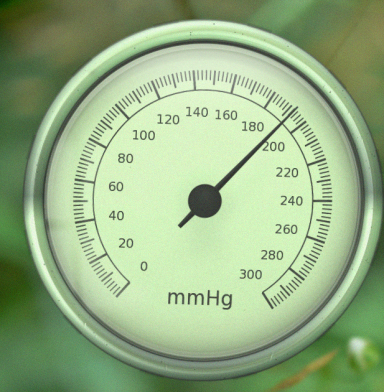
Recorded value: 192 mmHg
